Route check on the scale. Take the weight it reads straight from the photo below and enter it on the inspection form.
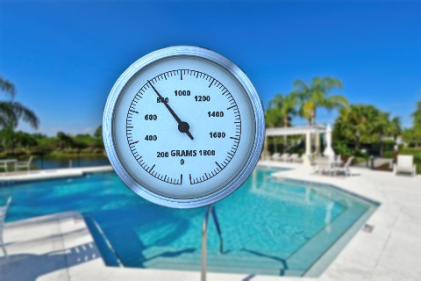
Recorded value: 800 g
